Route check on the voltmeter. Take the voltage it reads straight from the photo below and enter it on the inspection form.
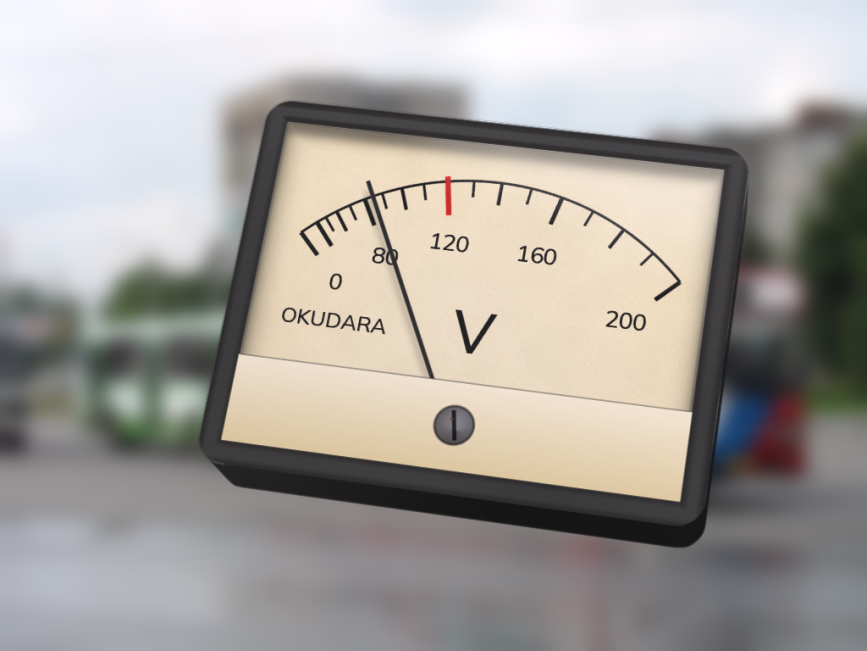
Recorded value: 85 V
